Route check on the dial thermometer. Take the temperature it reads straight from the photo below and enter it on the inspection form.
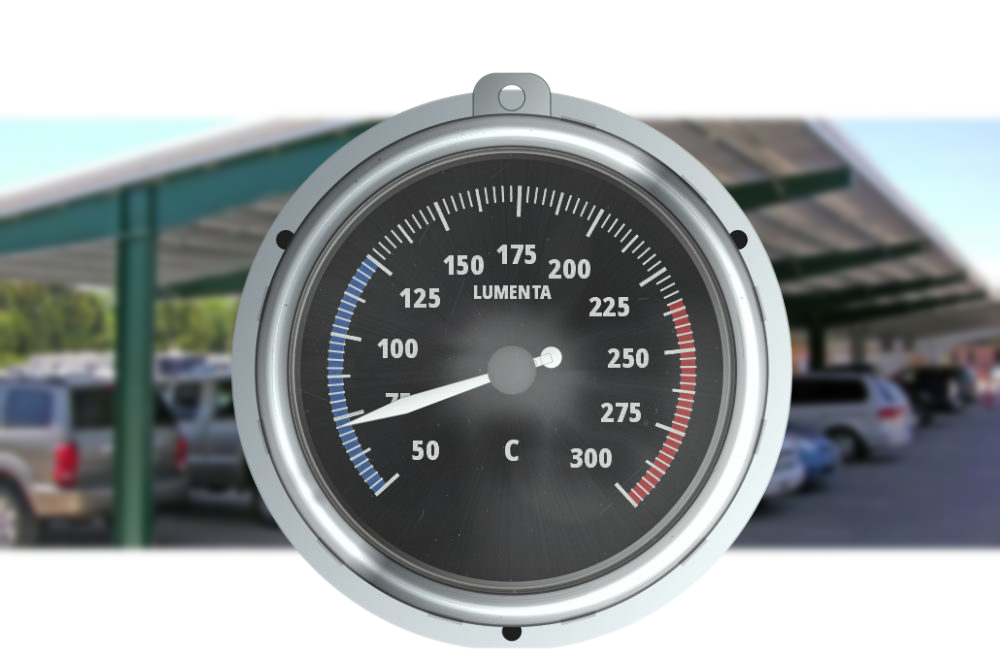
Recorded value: 72.5 °C
